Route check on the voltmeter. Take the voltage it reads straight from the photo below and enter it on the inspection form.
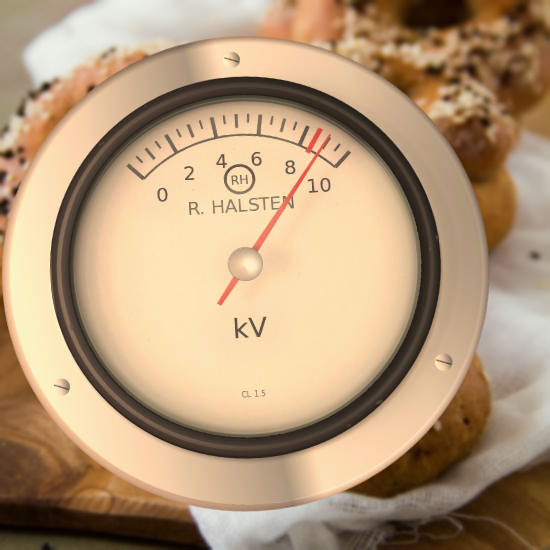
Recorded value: 9 kV
